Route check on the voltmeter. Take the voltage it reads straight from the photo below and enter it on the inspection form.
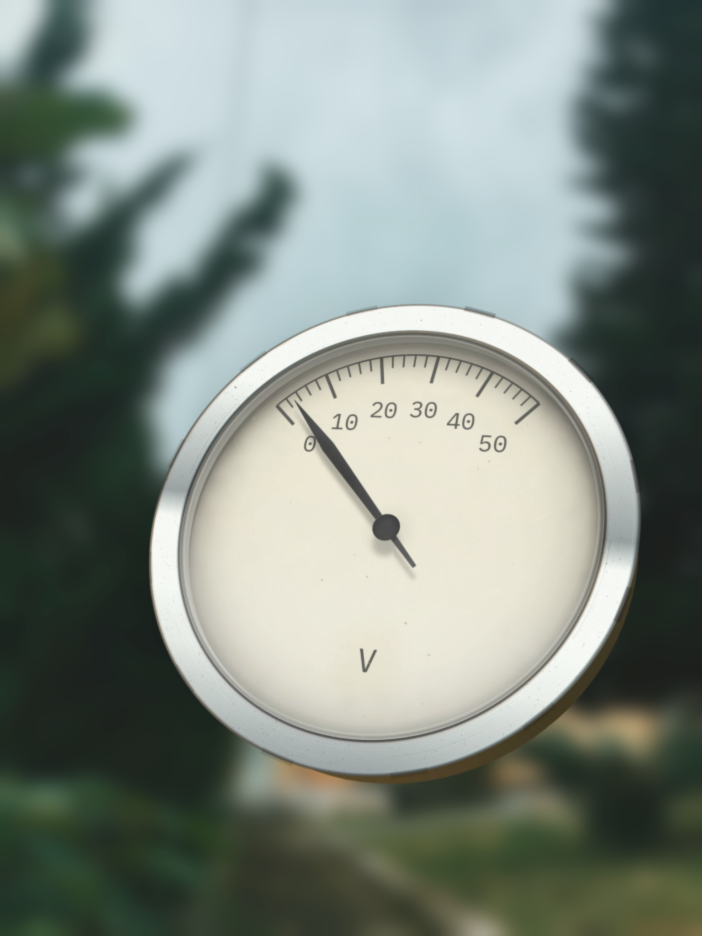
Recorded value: 3 V
